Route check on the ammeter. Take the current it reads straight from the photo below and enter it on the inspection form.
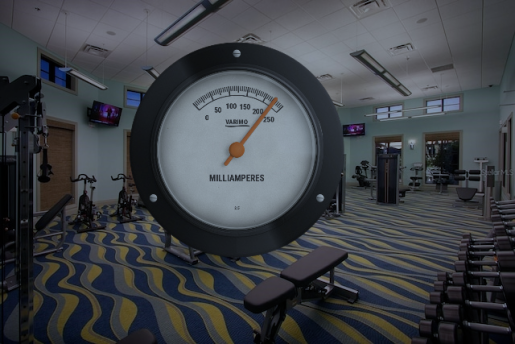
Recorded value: 225 mA
